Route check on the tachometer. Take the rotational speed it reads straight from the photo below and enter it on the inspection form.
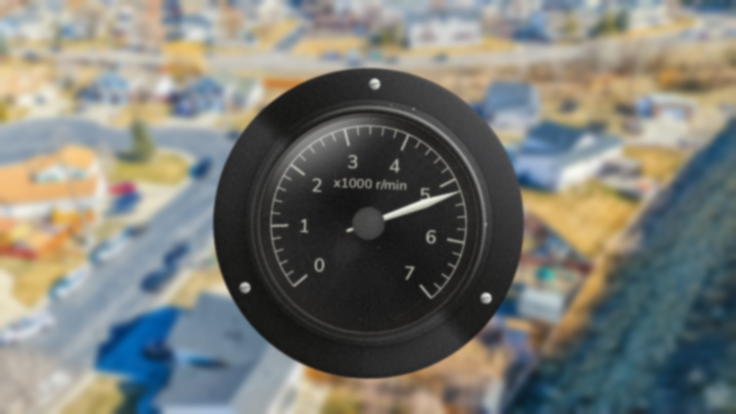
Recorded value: 5200 rpm
